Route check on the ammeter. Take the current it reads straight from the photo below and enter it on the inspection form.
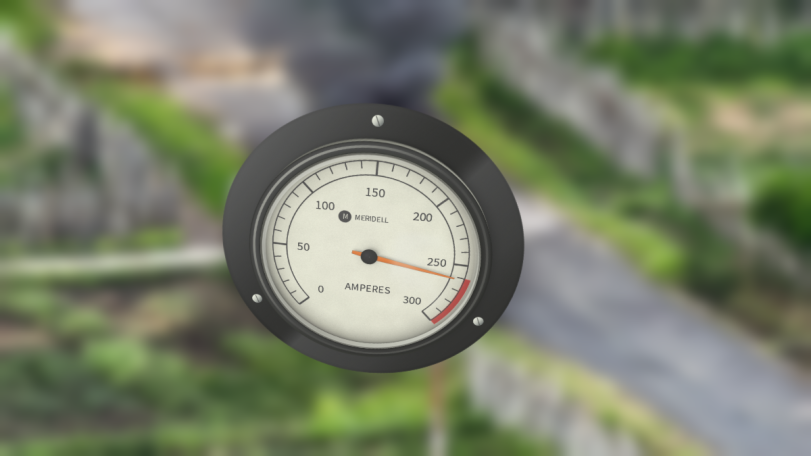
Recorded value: 260 A
